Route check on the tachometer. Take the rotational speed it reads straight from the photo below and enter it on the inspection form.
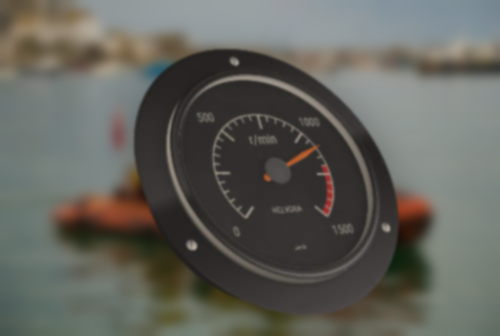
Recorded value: 1100 rpm
